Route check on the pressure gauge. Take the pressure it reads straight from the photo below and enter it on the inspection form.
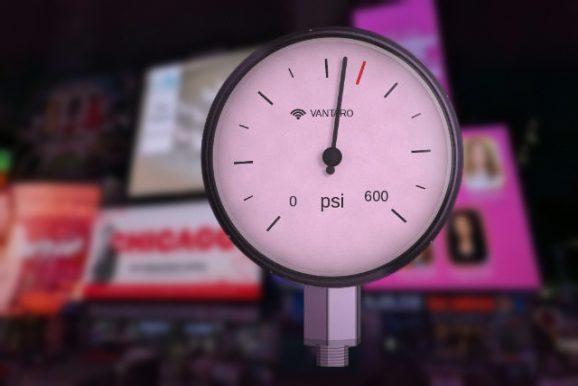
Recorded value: 325 psi
